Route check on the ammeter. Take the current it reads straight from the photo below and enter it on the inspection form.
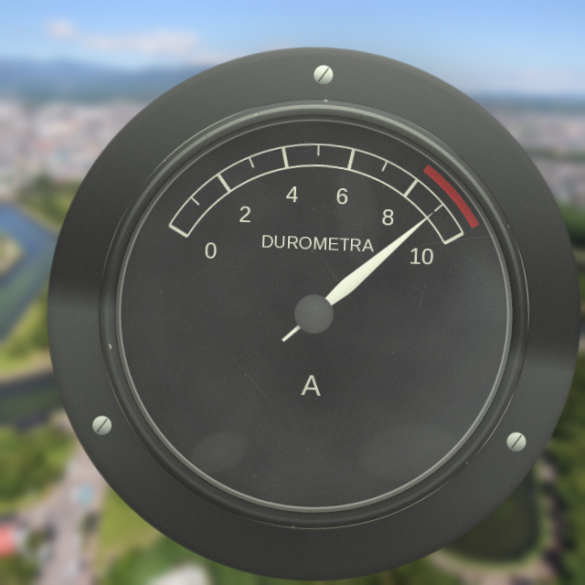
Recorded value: 9 A
